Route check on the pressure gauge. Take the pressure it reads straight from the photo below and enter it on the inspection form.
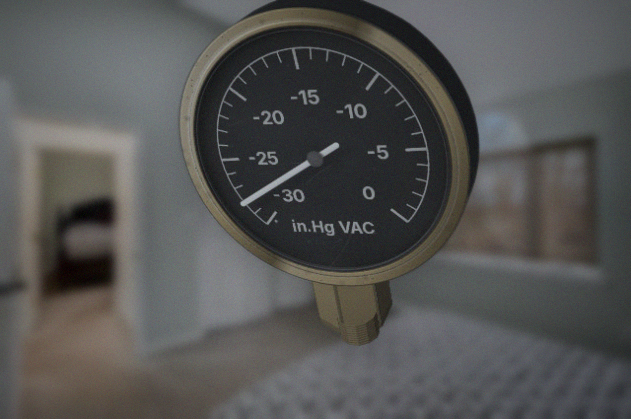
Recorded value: -28 inHg
